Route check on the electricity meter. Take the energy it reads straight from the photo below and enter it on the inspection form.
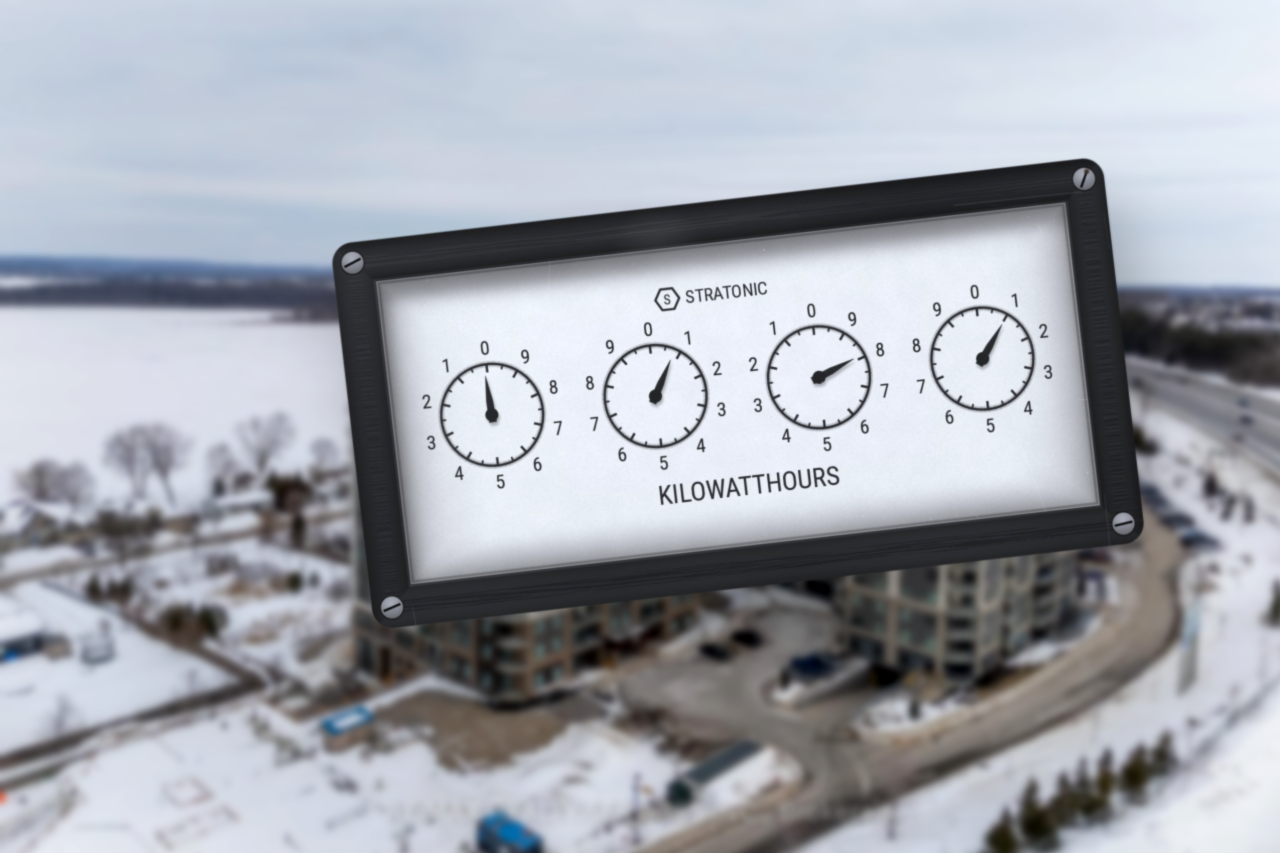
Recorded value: 81 kWh
